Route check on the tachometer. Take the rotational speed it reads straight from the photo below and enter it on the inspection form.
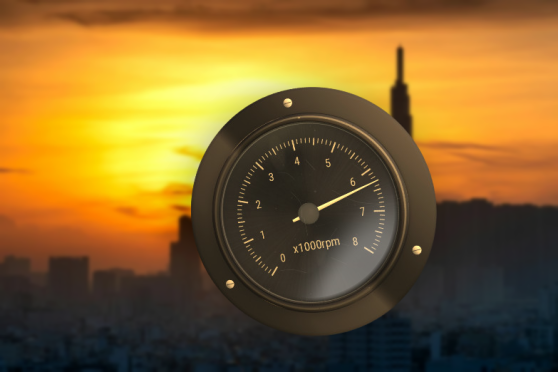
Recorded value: 6300 rpm
